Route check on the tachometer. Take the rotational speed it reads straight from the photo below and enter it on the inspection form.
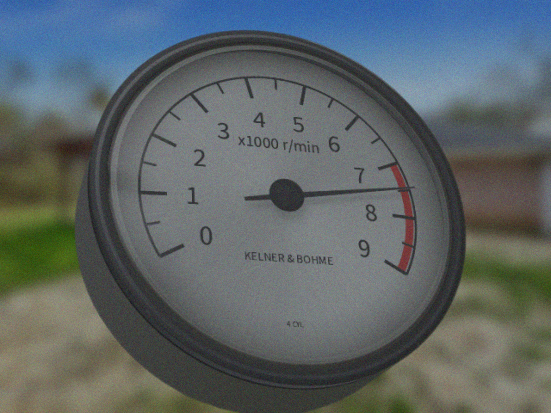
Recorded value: 7500 rpm
